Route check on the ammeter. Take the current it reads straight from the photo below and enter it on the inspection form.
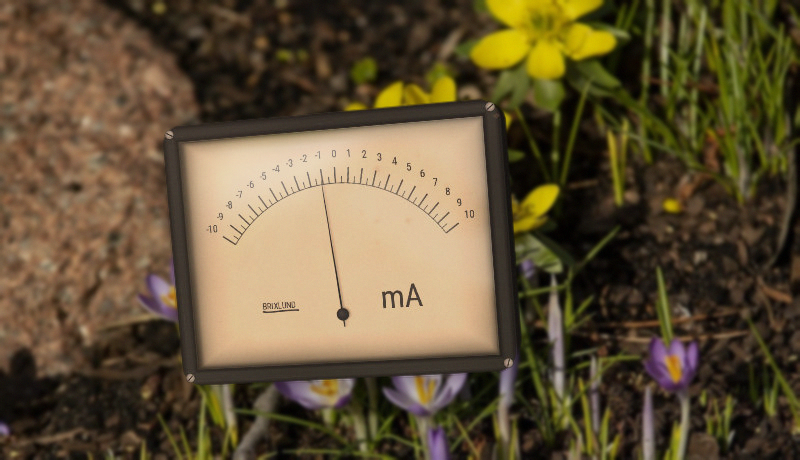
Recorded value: -1 mA
